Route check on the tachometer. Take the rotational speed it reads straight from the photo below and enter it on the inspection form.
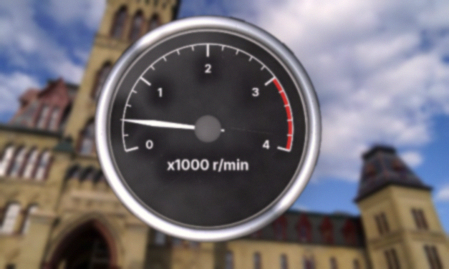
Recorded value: 400 rpm
